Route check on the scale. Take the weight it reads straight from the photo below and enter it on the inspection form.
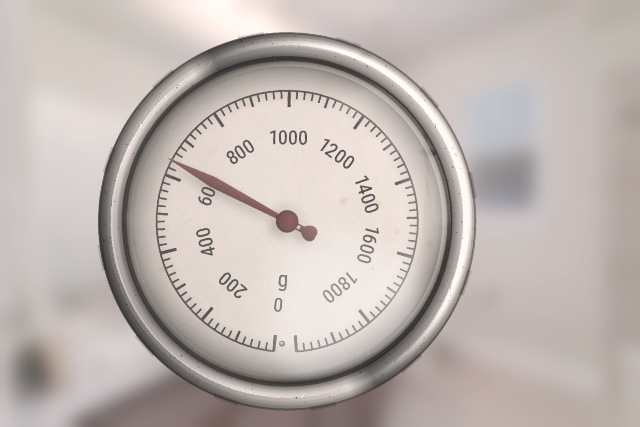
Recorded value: 640 g
